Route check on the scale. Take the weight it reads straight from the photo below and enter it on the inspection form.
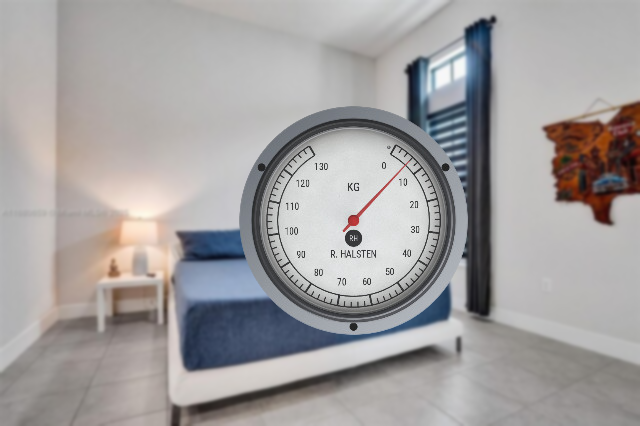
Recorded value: 6 kg
